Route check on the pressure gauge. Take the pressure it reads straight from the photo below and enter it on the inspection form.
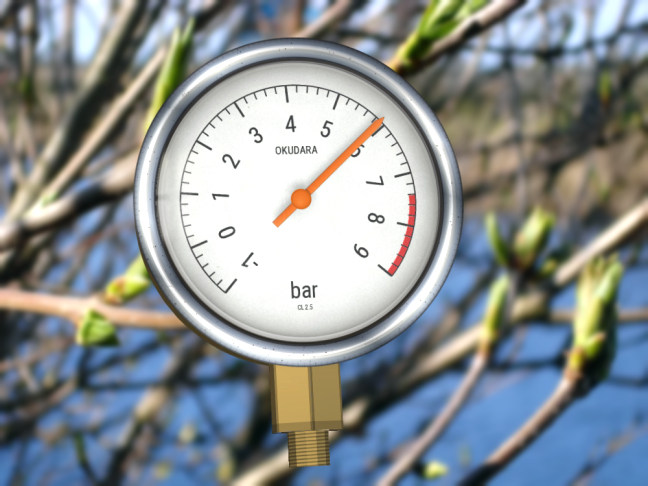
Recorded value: 5.9 bar
